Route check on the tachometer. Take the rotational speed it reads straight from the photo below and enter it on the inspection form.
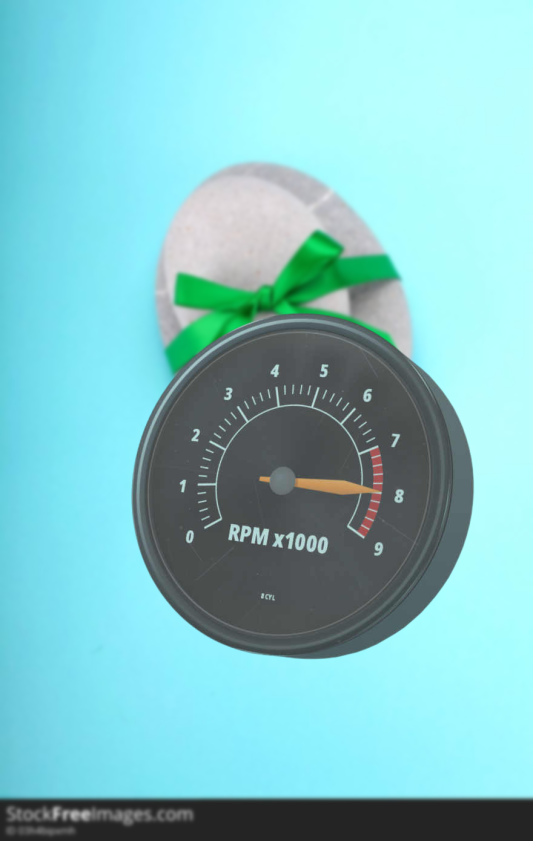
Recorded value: 8000 rpm
